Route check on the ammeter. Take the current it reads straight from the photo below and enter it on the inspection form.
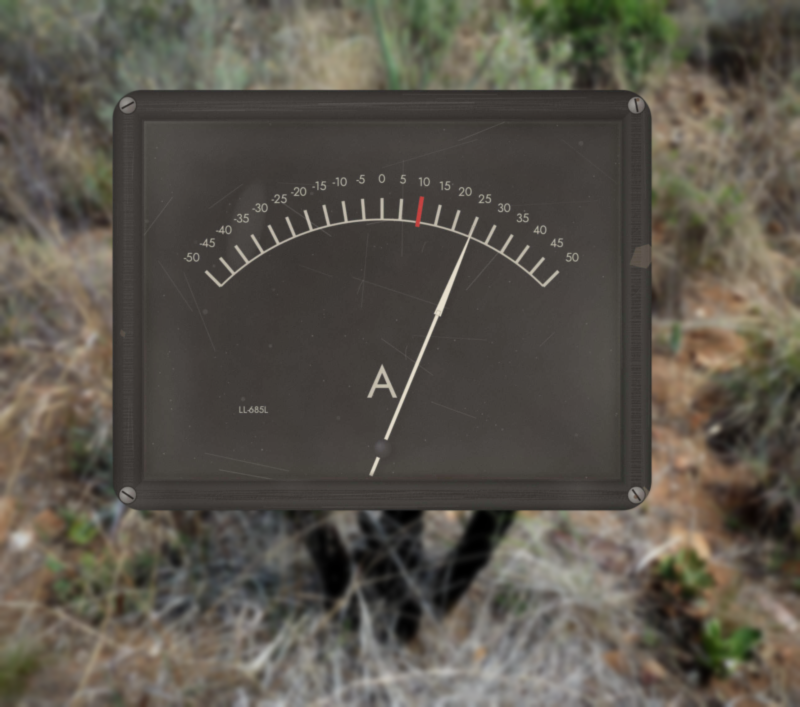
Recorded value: 25 A
